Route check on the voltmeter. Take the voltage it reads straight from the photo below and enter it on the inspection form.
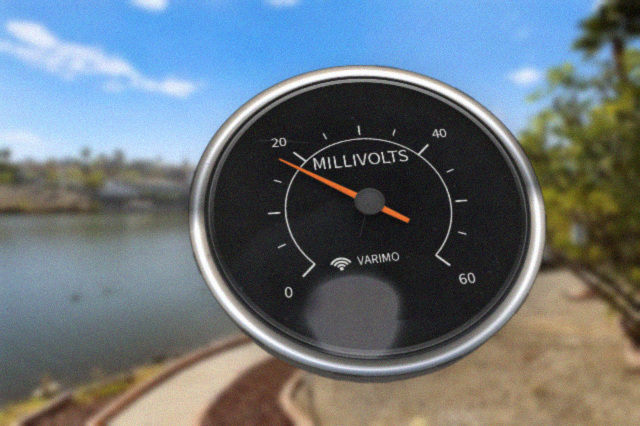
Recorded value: 17.5 mV
